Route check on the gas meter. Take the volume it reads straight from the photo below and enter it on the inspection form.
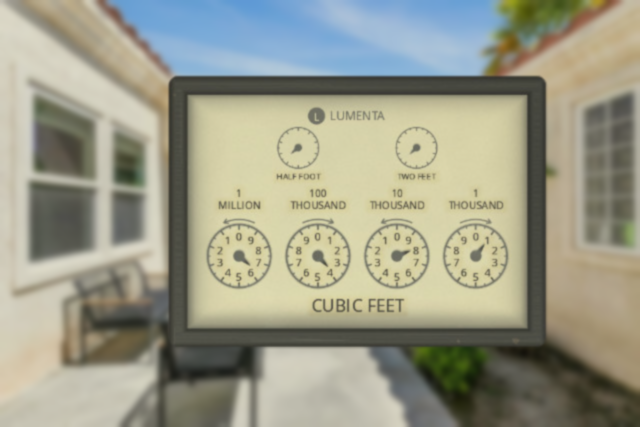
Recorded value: 638100 ft³
